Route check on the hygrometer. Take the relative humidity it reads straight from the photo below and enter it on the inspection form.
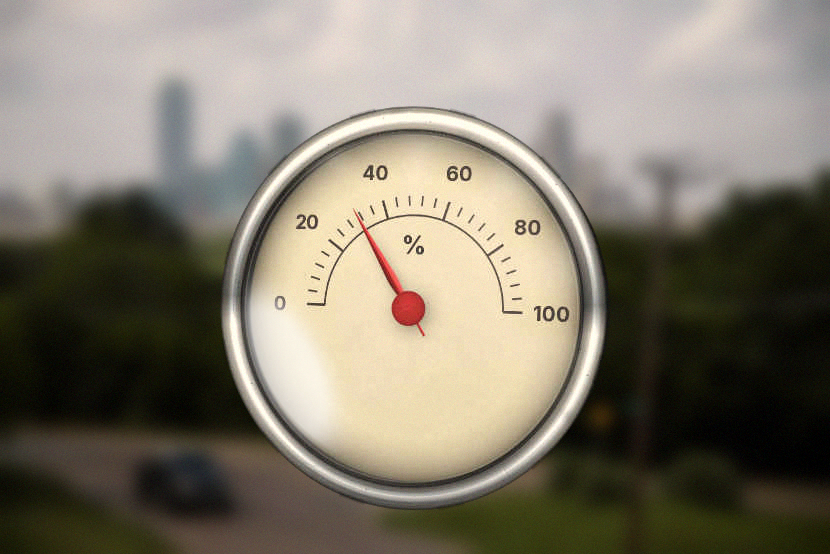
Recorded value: 32 %
